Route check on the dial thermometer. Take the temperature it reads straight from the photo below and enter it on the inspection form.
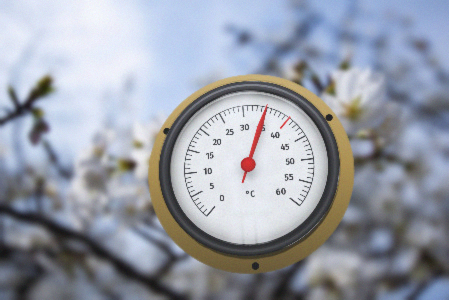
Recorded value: 35 °C
